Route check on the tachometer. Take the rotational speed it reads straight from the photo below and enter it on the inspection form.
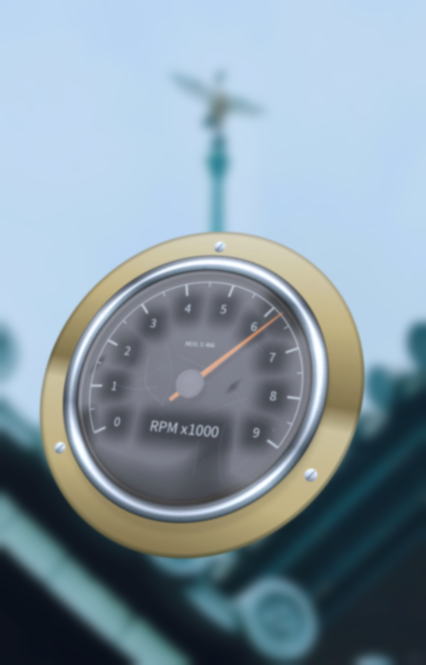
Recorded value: 6250 rpm
